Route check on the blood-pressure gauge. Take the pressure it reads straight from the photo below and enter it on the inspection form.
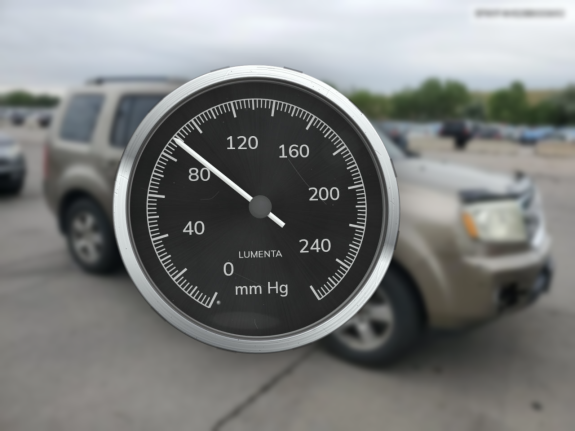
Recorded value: 88 mmHg
